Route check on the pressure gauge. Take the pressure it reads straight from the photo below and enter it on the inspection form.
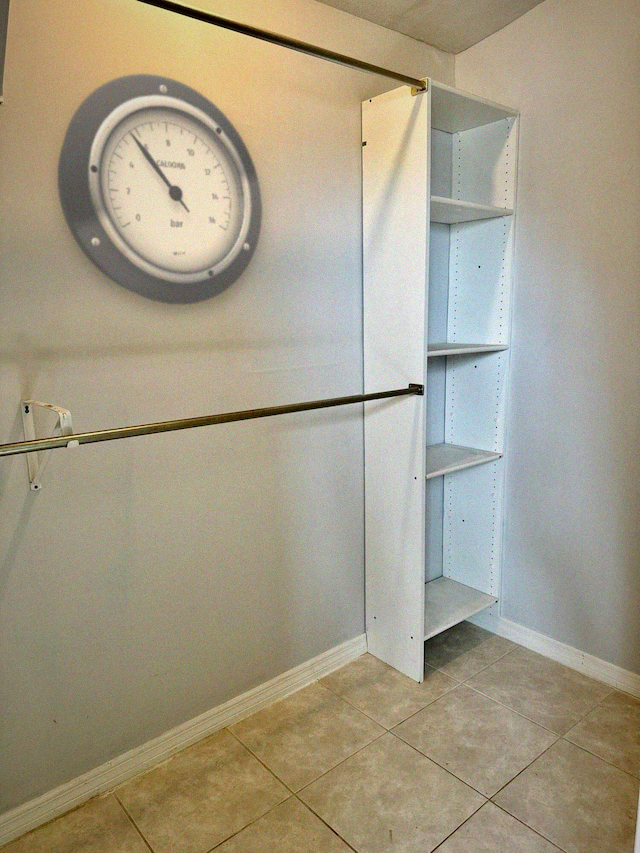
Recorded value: 5.5 bar
